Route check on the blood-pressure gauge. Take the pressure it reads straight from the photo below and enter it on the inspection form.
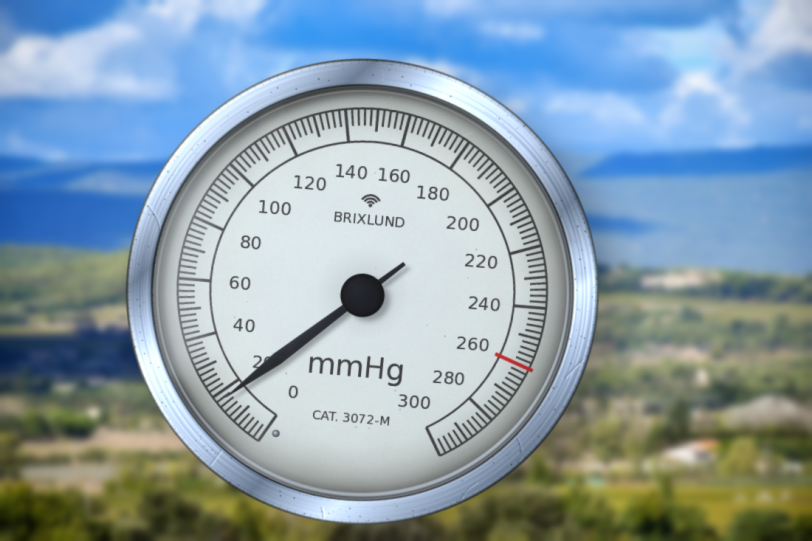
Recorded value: 18 mmHg
